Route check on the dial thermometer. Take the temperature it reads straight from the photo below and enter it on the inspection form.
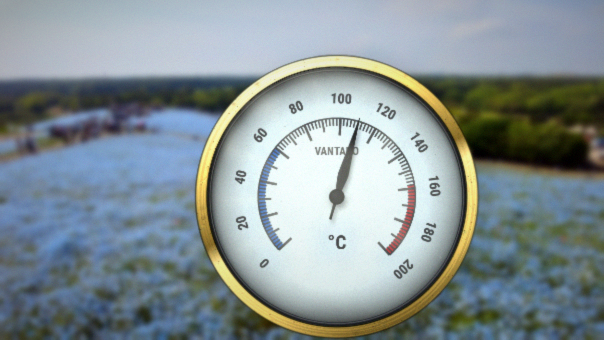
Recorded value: 110 °C
